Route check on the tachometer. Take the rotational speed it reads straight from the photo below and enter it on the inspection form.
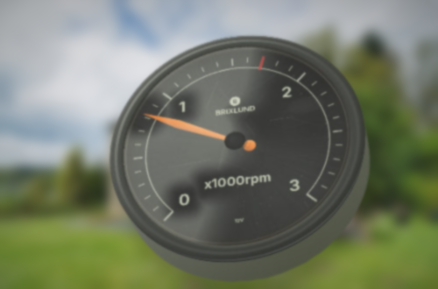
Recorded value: 800 rpm
